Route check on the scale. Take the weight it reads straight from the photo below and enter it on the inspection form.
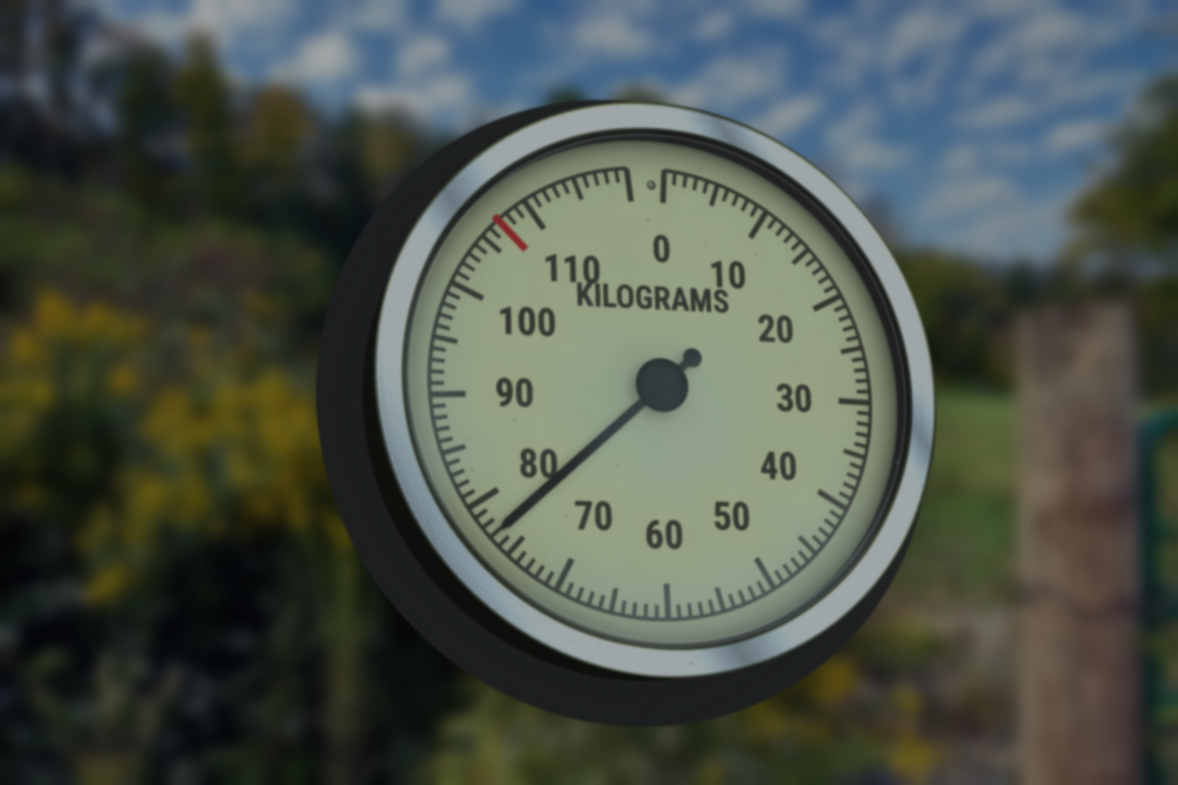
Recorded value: 77 kg
